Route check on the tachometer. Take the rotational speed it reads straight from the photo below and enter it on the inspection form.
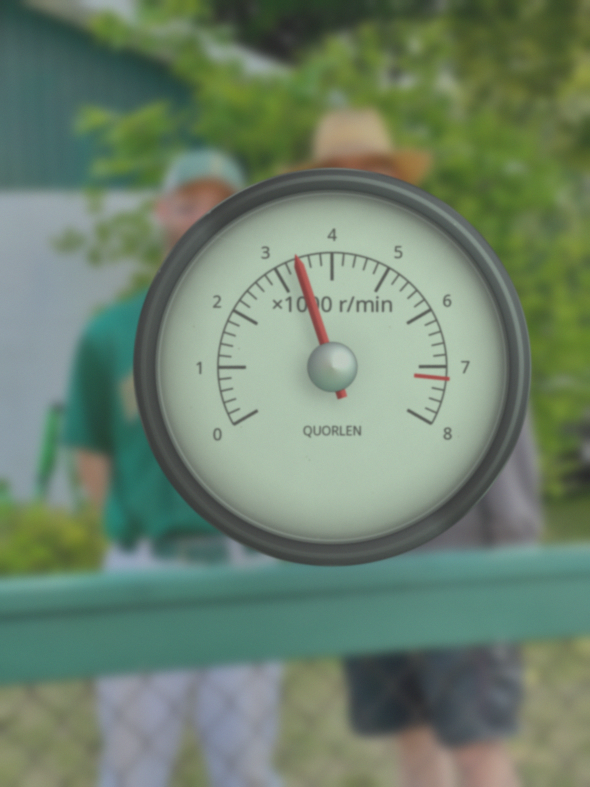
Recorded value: 3400 rpm
